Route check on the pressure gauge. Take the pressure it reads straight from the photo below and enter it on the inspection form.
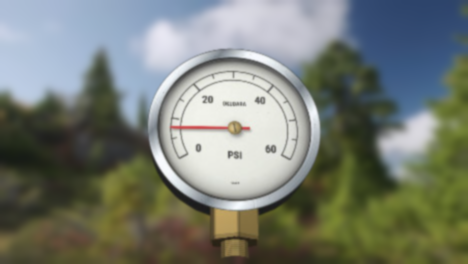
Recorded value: 7.5 psi
